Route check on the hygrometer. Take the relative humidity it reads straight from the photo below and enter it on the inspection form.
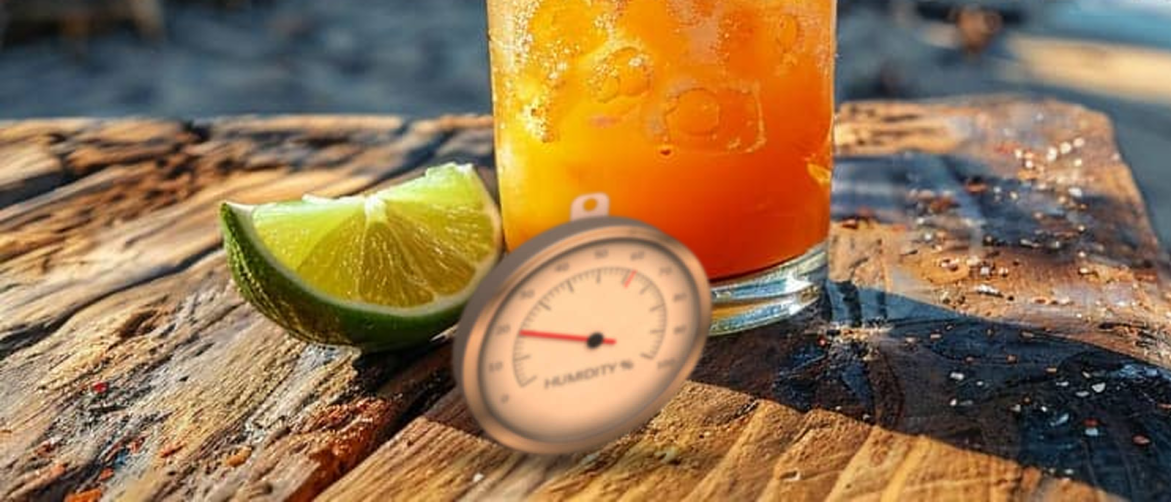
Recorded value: 20 %
